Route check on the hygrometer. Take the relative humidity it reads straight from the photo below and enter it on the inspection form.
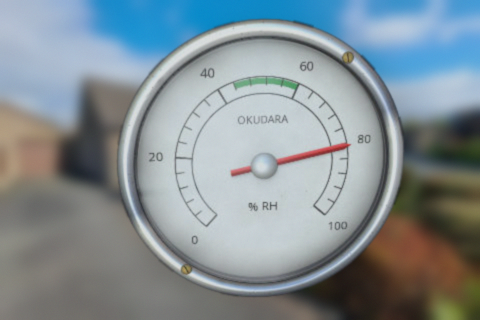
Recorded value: 80 %
